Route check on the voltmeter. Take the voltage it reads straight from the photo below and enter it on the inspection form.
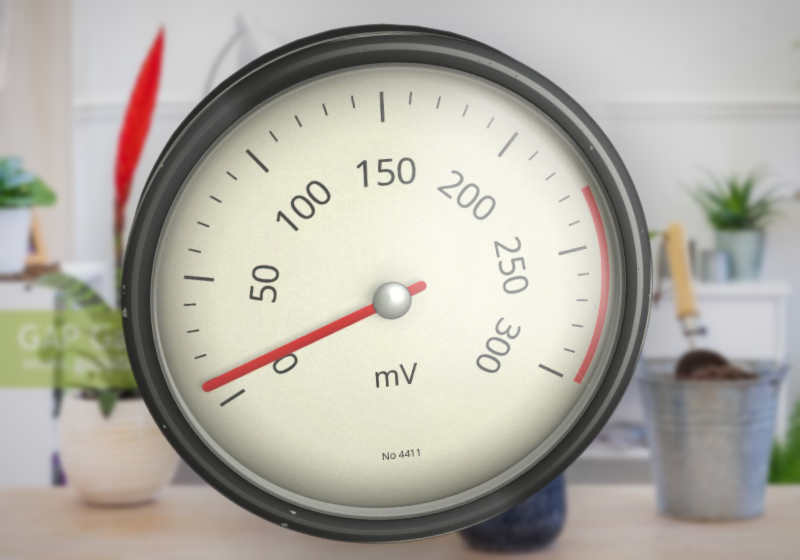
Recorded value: 10 mV
